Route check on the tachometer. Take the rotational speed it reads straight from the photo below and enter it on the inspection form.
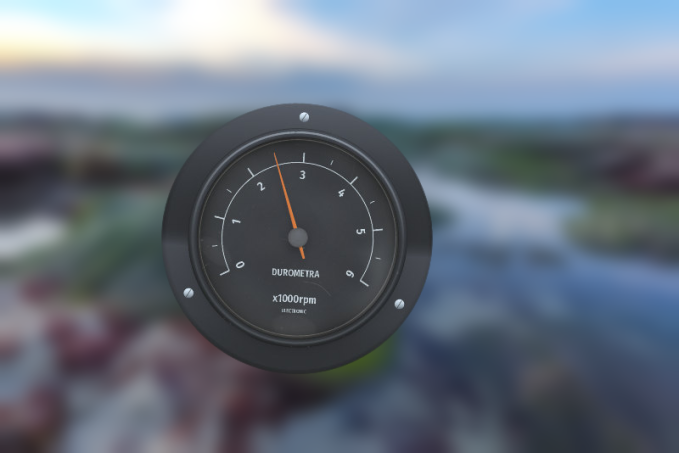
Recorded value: 2500 rpm
